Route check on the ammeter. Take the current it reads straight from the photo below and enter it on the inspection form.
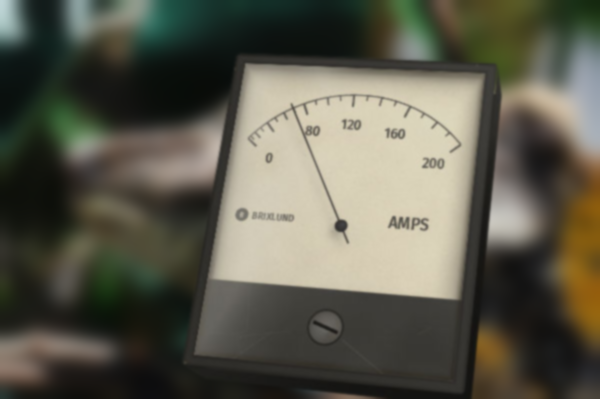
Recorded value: 70 A
